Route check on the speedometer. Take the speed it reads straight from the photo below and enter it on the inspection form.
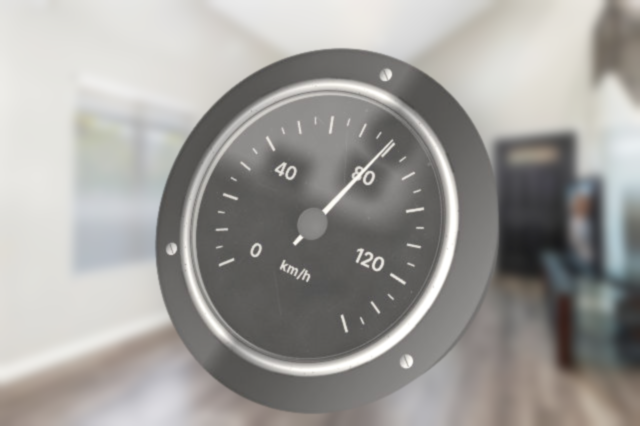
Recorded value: 80 km/h
